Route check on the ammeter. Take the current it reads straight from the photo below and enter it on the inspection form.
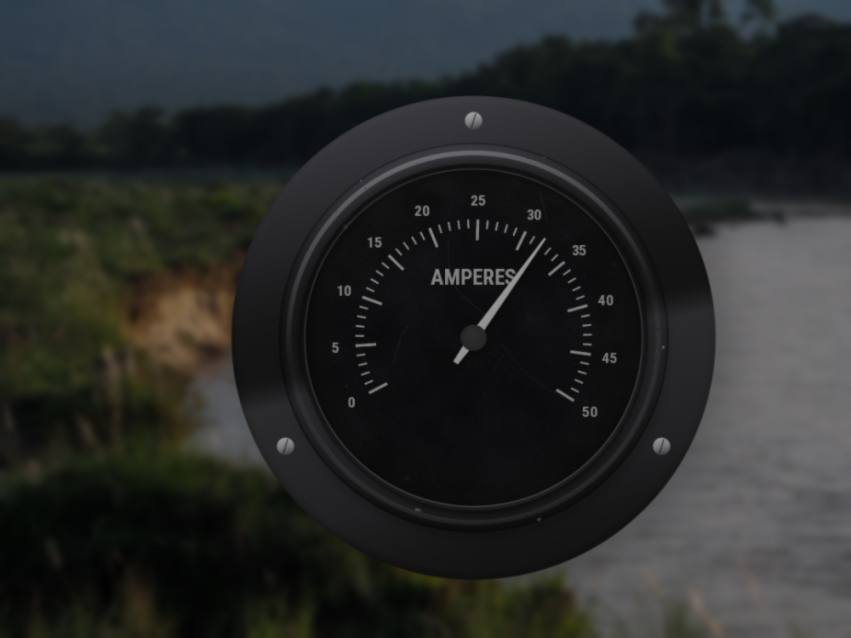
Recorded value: 32 A
